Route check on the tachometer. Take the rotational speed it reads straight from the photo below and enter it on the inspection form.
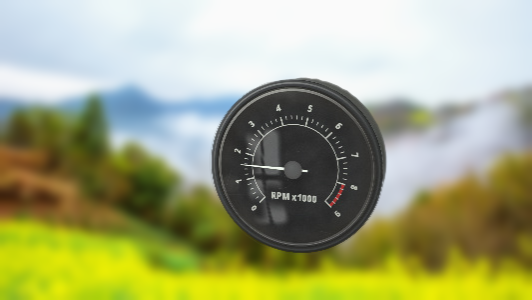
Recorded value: 1600 rpm
